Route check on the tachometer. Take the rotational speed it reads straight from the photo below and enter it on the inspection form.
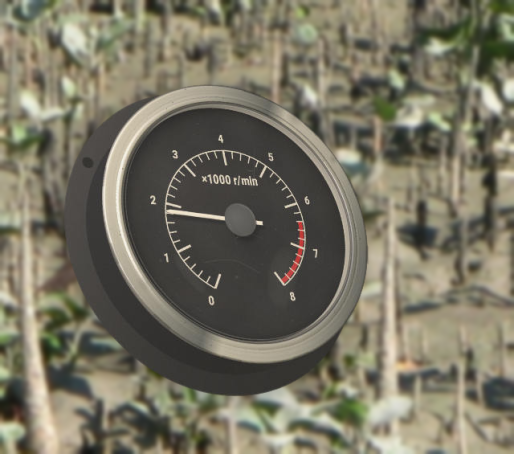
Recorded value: 1800 rpm
